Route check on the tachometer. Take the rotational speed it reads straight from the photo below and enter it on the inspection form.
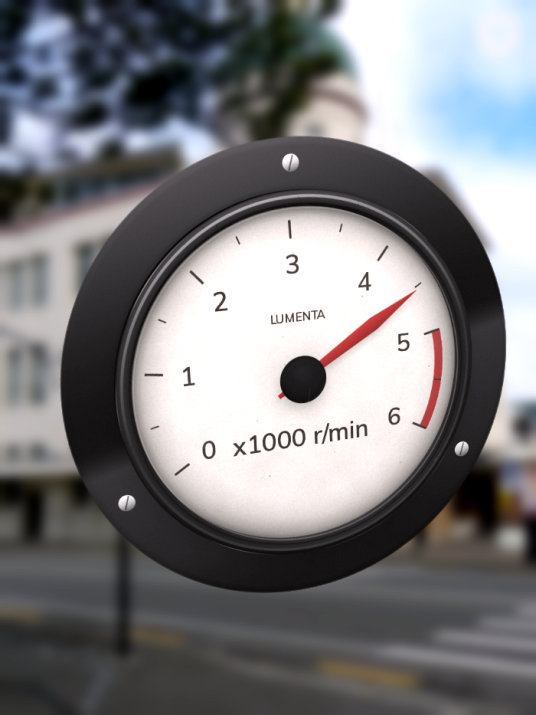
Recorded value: 4500 rpm
